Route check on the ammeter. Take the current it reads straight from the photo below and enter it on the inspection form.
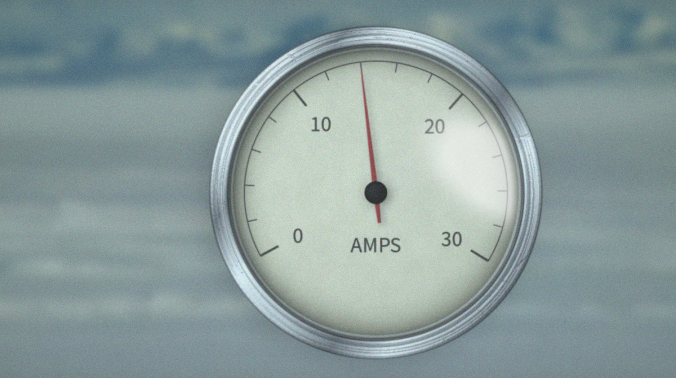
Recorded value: 14 A
